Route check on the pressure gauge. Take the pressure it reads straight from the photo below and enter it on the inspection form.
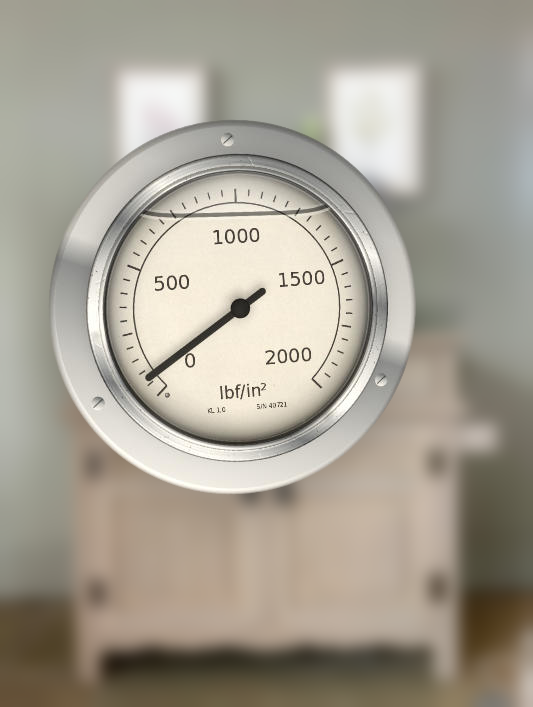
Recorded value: 75 psi
